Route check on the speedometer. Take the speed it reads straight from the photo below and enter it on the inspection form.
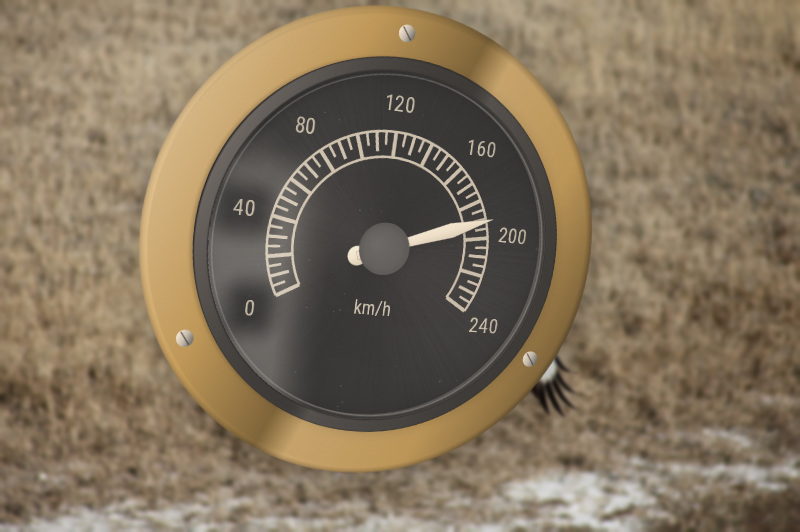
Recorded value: 190 km/h
